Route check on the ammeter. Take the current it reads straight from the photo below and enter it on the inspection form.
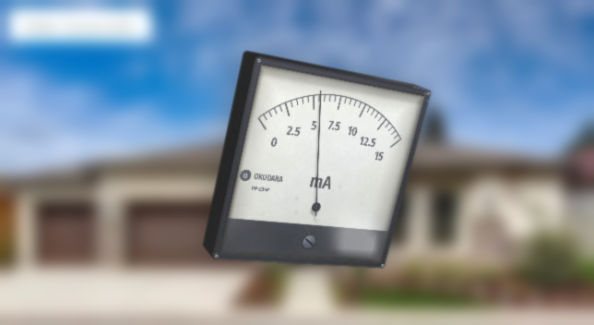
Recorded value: 5.5 mA
